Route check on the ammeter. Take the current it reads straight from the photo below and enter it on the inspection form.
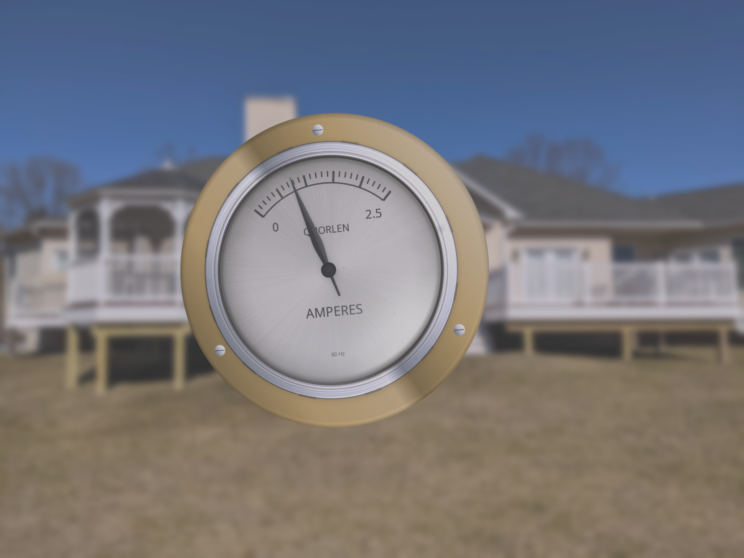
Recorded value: 0.8 A
